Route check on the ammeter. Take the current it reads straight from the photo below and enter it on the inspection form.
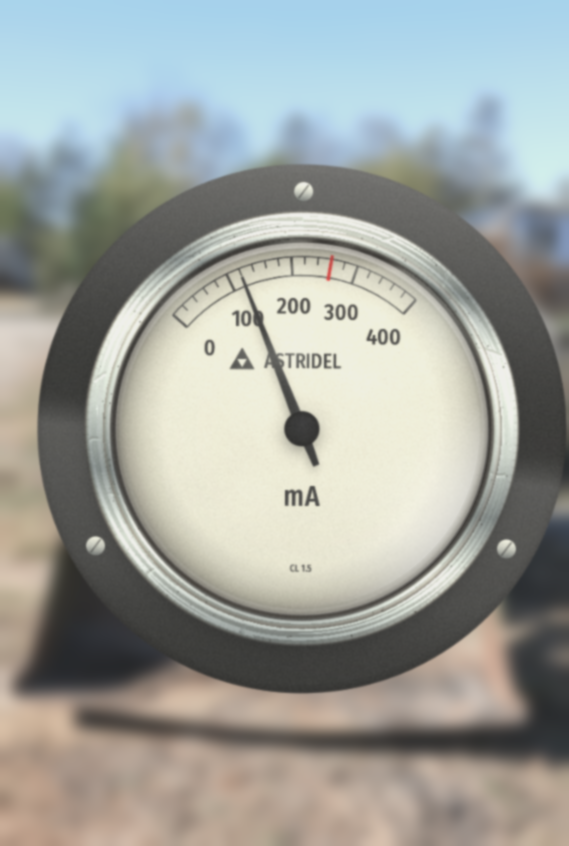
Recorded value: 120 mA
